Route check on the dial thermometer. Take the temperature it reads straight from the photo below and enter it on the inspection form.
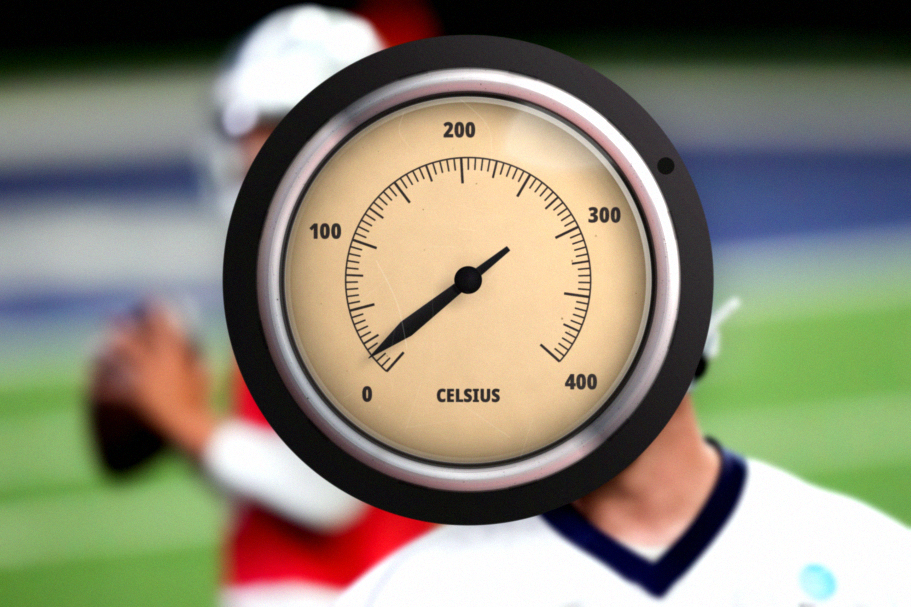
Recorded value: 15 °C
